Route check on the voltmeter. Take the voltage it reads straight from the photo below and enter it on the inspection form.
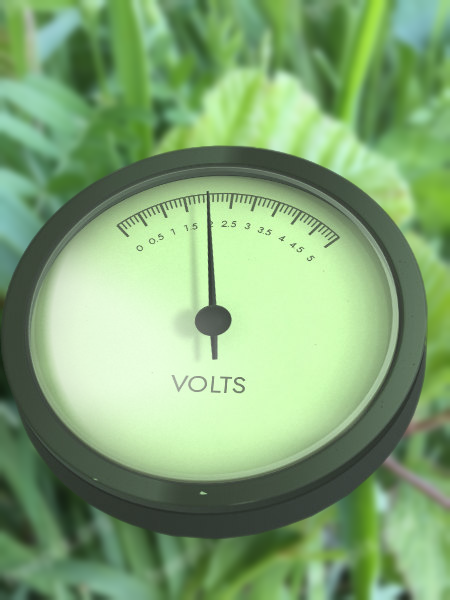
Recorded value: 2 V
